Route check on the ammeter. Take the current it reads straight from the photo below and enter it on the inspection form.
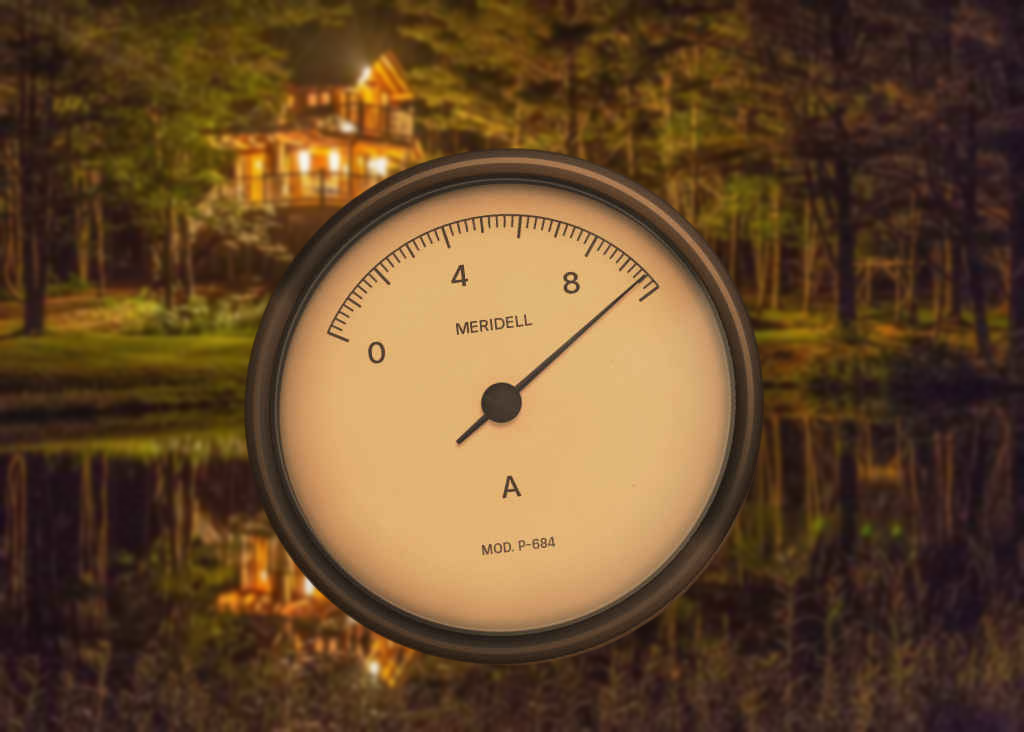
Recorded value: 9.6 A
